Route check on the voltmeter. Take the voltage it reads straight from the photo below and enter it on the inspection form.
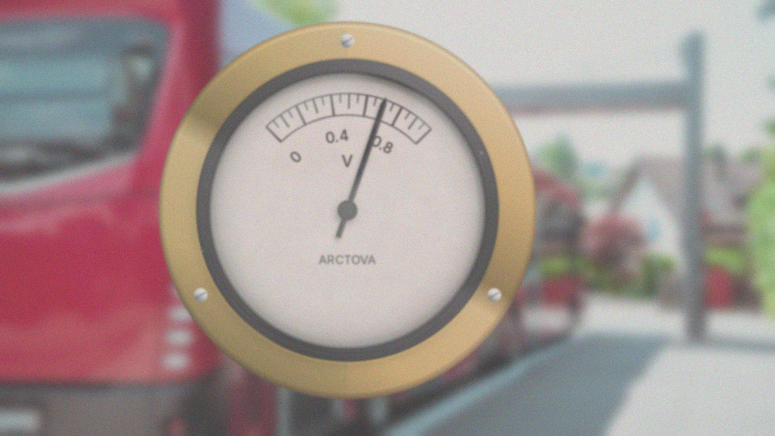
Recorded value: 0.7 V
